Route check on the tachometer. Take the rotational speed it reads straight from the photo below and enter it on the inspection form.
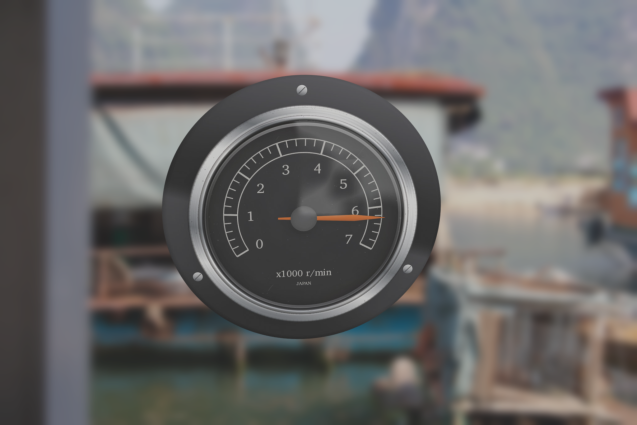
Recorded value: 6200 rpm
